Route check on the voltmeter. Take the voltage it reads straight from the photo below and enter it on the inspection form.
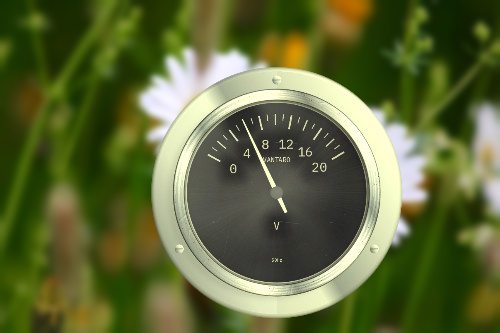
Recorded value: 6 V
